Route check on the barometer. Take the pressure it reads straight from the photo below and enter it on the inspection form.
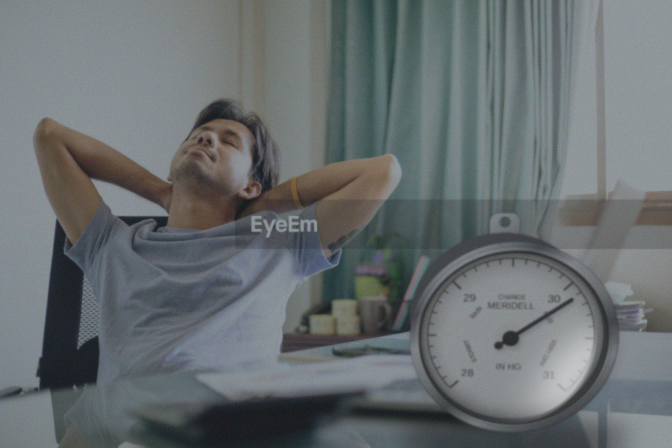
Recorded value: 30.1 inHg
